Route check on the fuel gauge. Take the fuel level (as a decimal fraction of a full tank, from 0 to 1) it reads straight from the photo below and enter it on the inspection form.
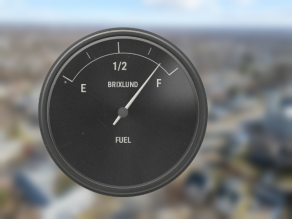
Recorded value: 0.875
